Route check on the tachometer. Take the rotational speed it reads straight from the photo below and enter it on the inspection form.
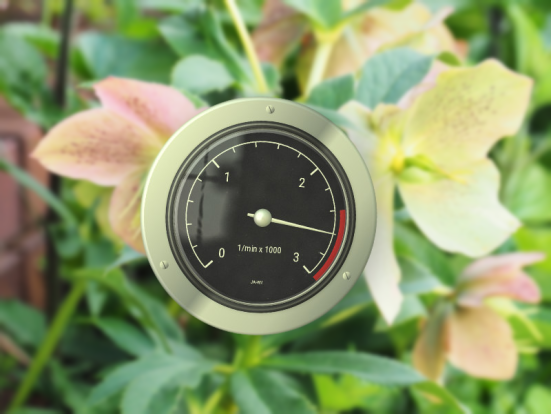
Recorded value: 2600 rpm
